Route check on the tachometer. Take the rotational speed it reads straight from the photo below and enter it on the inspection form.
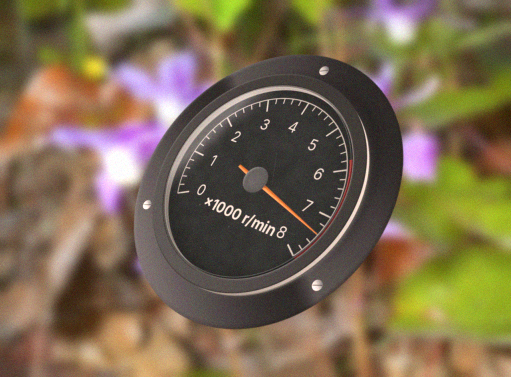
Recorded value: 7400 rpm
